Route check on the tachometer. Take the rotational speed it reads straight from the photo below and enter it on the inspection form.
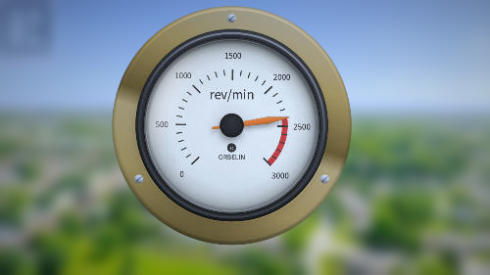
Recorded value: 2400 rpm
